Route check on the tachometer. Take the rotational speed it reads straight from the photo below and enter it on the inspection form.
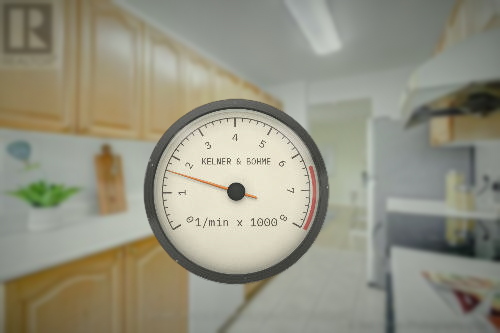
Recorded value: 1600 rpm
